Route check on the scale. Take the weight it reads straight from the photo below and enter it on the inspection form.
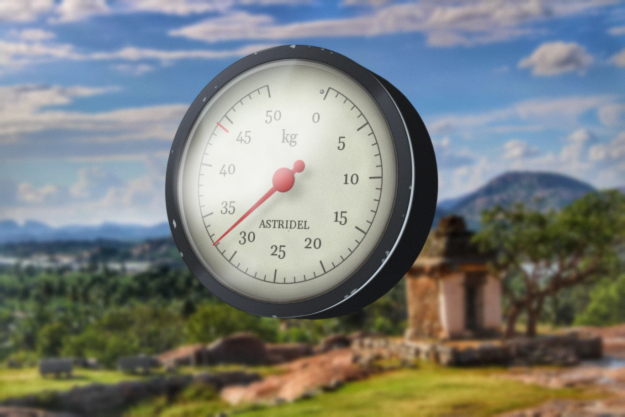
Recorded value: 32 kg
